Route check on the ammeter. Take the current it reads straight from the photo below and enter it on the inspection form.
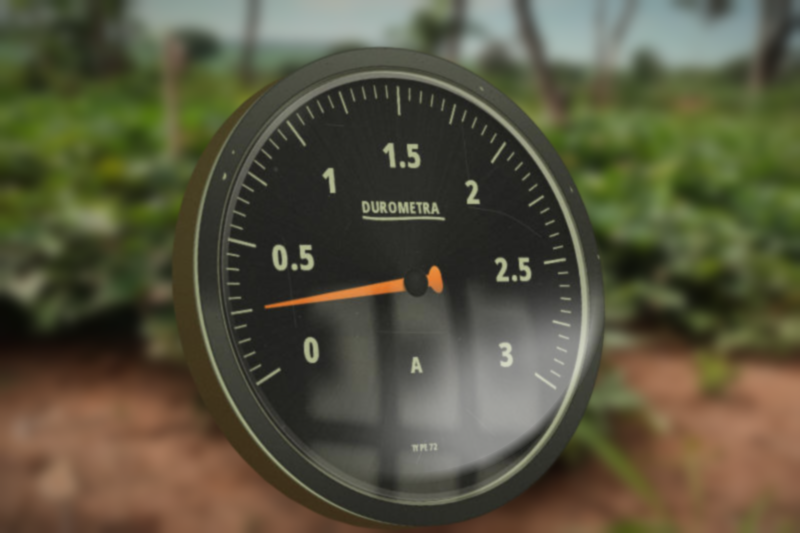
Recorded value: 0.25 A
